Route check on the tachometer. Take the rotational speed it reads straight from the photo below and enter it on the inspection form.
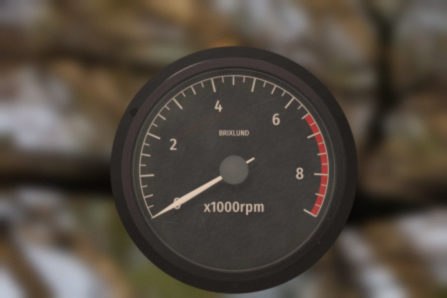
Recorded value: 0 rpm
